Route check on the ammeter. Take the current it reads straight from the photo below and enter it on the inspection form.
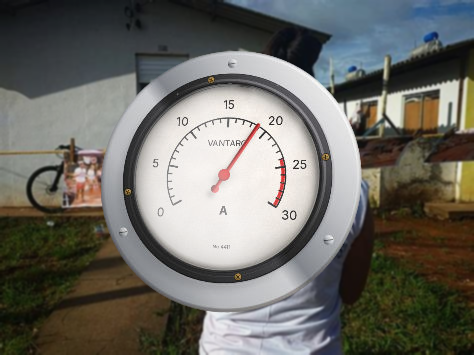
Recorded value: 19 A
